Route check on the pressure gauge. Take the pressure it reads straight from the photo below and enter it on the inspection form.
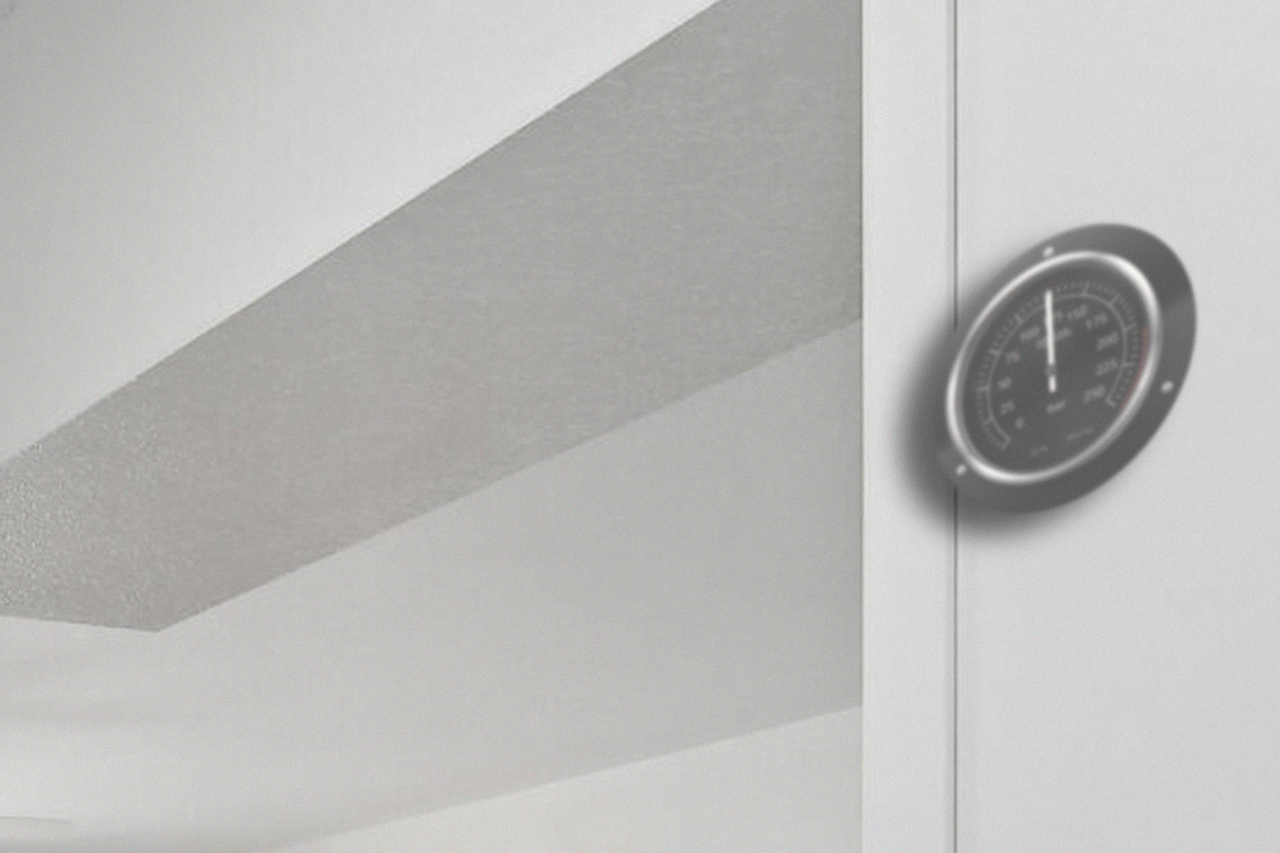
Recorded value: 125 bar
